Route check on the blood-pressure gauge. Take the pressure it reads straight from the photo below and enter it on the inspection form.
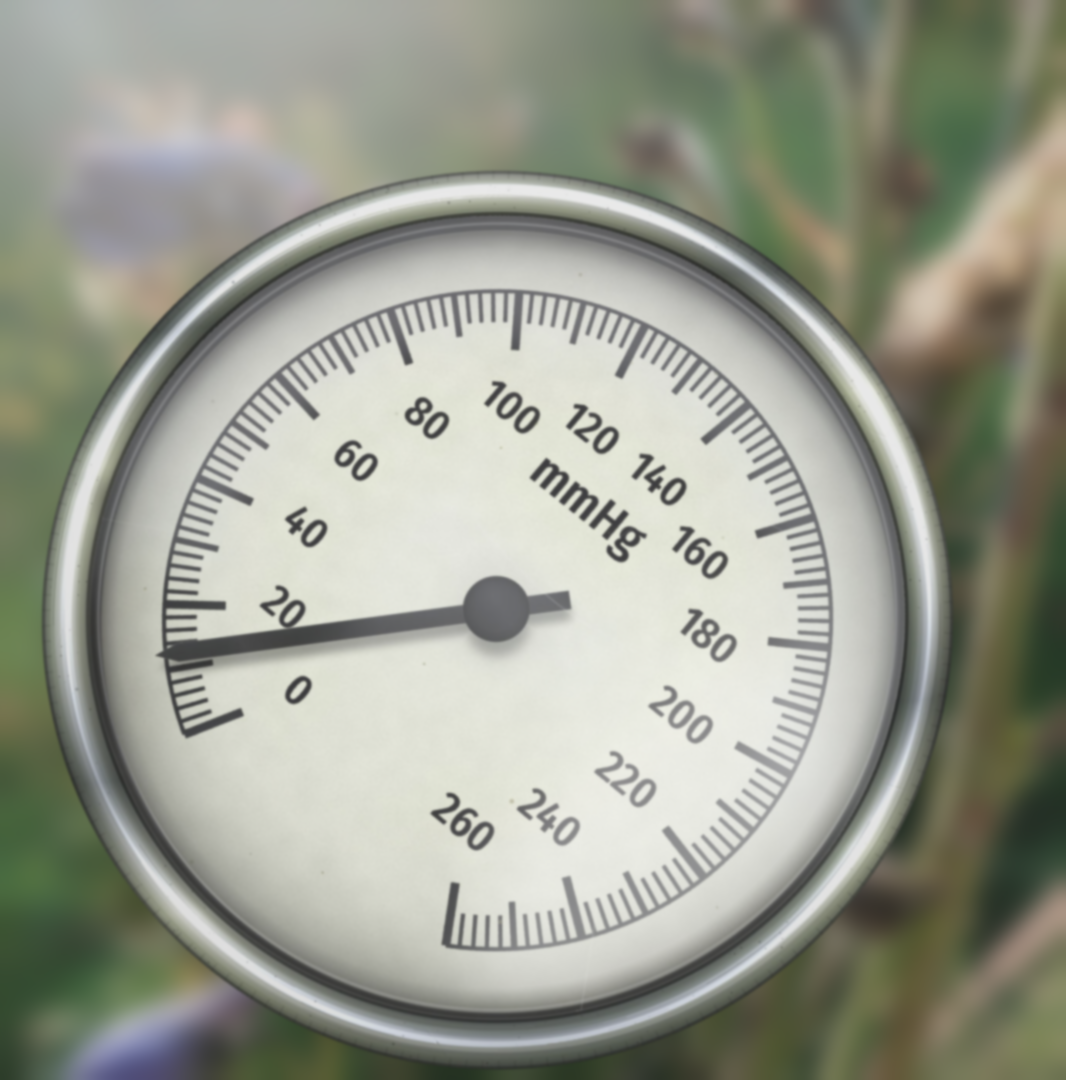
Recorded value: 12 mmHg
